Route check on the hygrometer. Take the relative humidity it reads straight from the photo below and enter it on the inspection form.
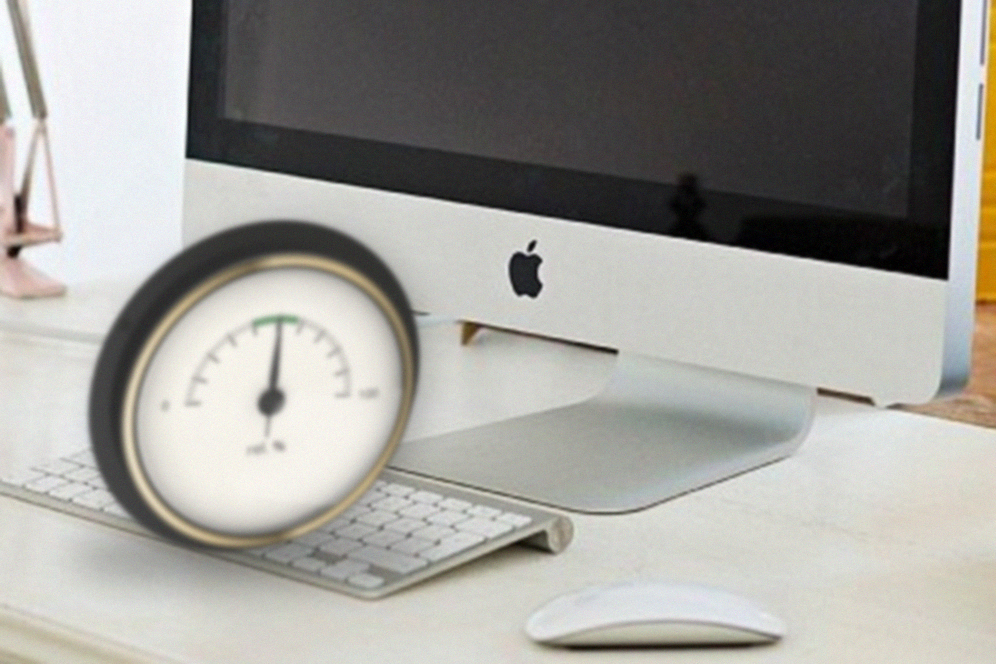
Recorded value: 50 %
